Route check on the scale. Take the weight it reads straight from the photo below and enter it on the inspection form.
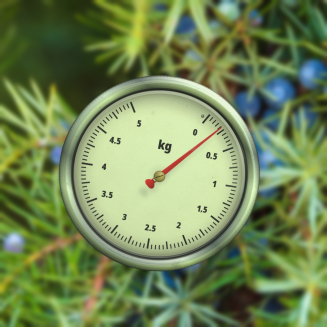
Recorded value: 0.2 kg
